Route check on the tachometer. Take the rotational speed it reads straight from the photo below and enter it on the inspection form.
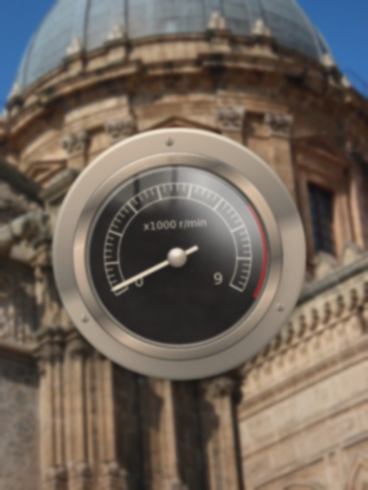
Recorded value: 200 rpm
